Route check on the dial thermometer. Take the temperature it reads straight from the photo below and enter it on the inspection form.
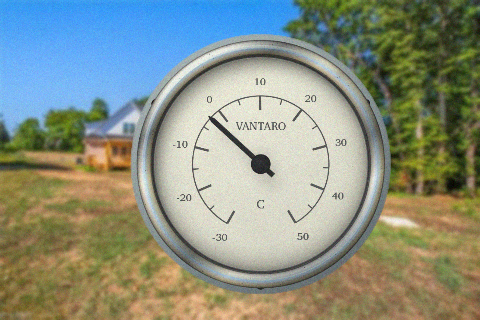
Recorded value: -2.5 °C
